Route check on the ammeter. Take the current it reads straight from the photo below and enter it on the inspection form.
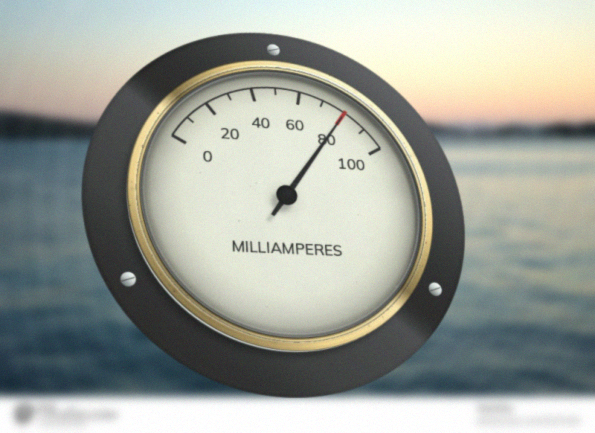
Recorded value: 80 mA
